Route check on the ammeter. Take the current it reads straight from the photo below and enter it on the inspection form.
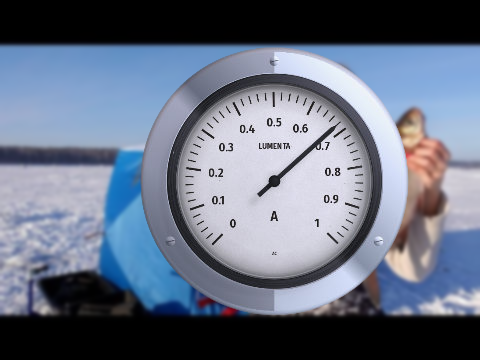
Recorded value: 0.68 A
